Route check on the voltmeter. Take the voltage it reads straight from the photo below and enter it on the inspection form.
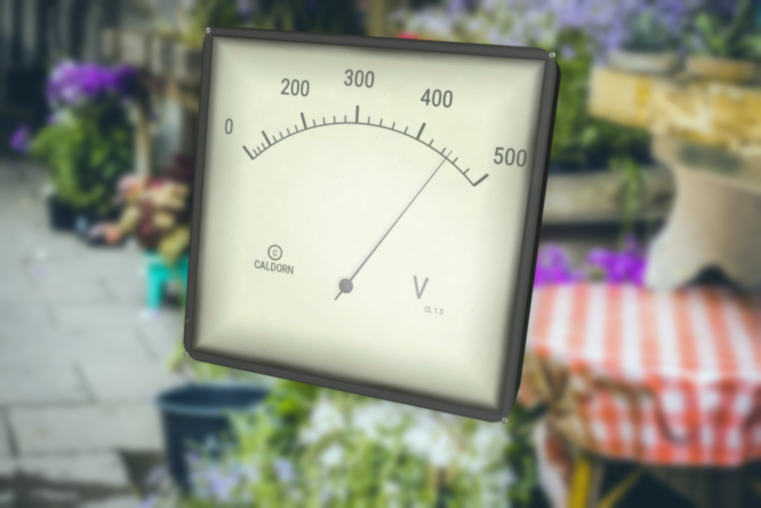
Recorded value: 450 V
